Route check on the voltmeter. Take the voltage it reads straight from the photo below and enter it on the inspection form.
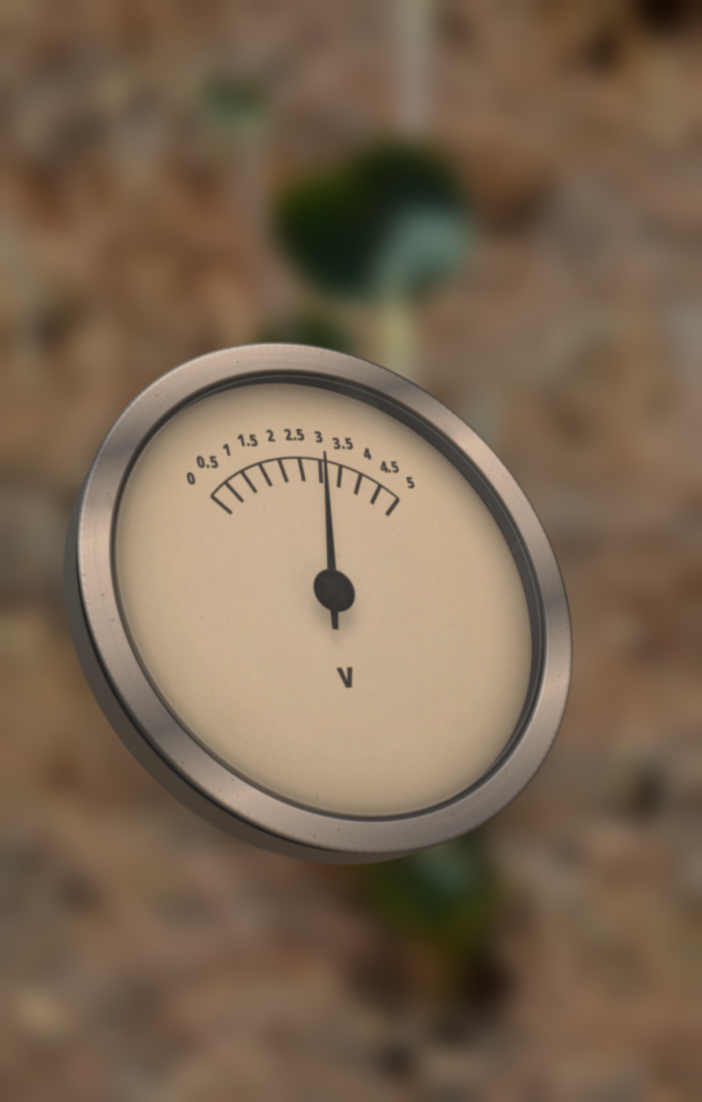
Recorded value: 3 V
